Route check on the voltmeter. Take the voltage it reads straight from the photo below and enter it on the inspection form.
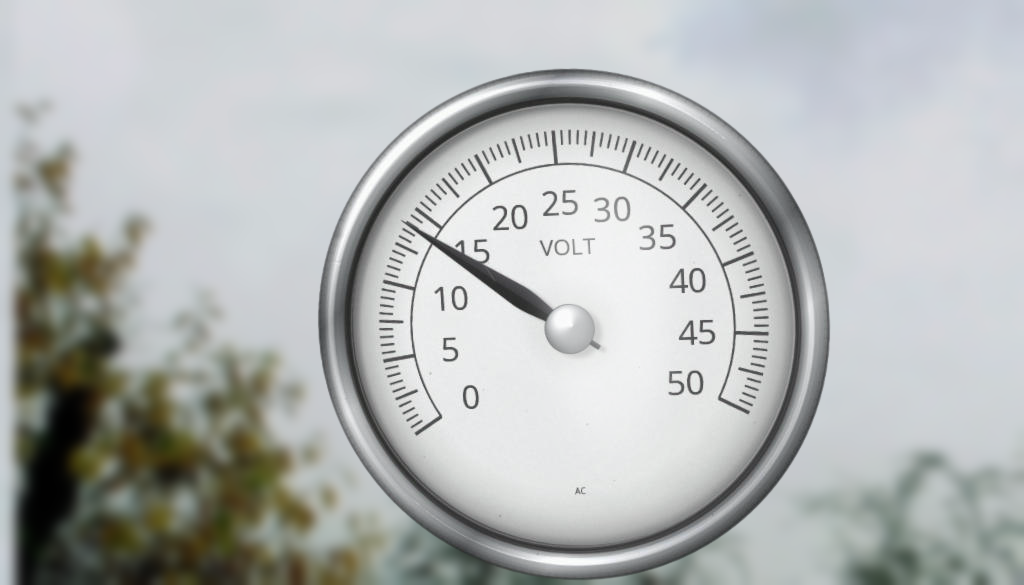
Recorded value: 14 V
